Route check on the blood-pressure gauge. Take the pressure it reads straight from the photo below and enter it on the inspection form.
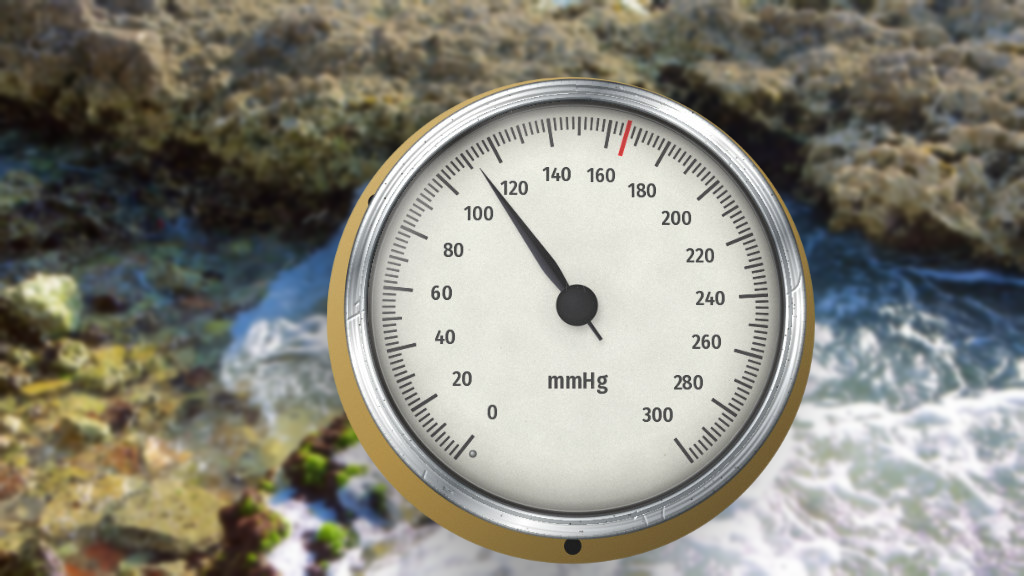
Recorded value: 112 mmHg
